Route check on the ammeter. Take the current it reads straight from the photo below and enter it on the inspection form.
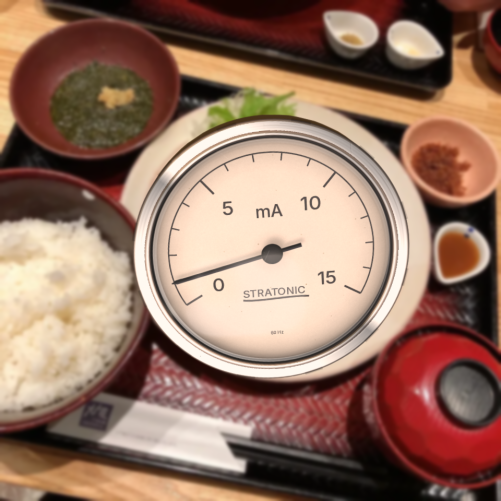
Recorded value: 1 mA
